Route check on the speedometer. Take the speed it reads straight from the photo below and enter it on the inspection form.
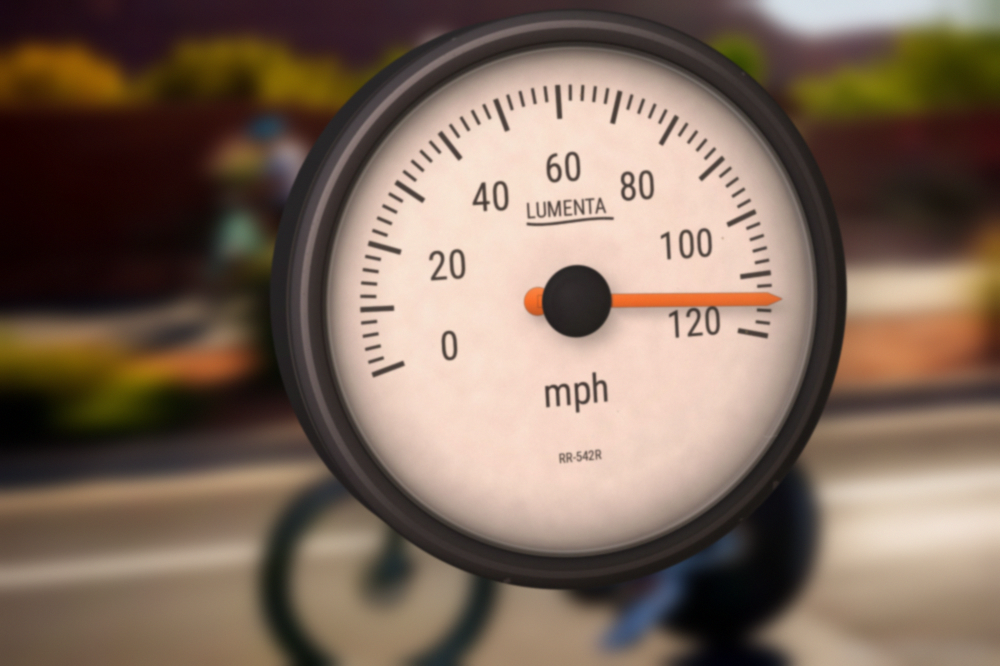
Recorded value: 114 mph
